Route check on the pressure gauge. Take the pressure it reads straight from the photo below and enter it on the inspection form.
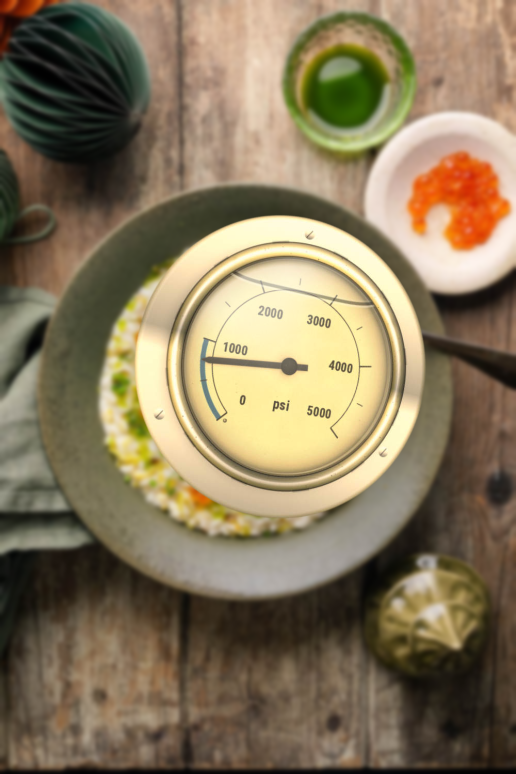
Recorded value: 750 psi
